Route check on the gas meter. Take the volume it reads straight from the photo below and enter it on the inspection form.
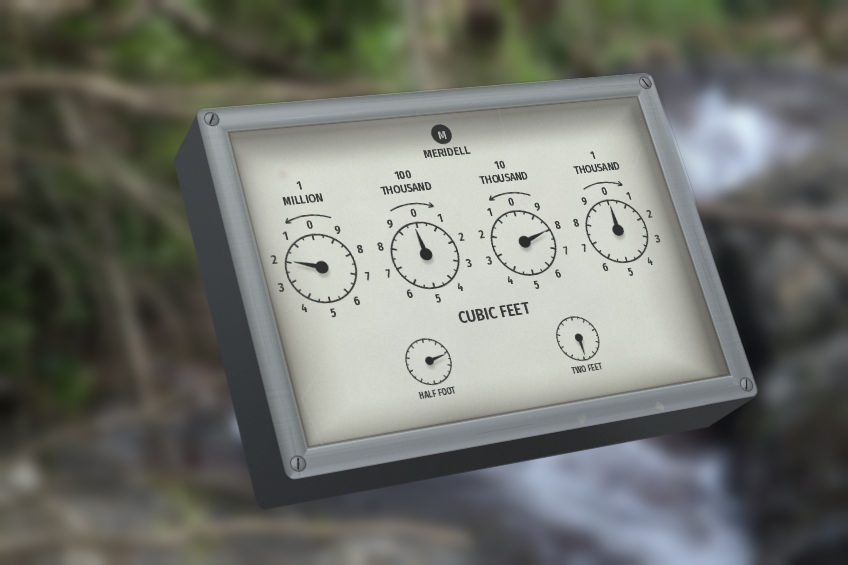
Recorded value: 198000 ft³
